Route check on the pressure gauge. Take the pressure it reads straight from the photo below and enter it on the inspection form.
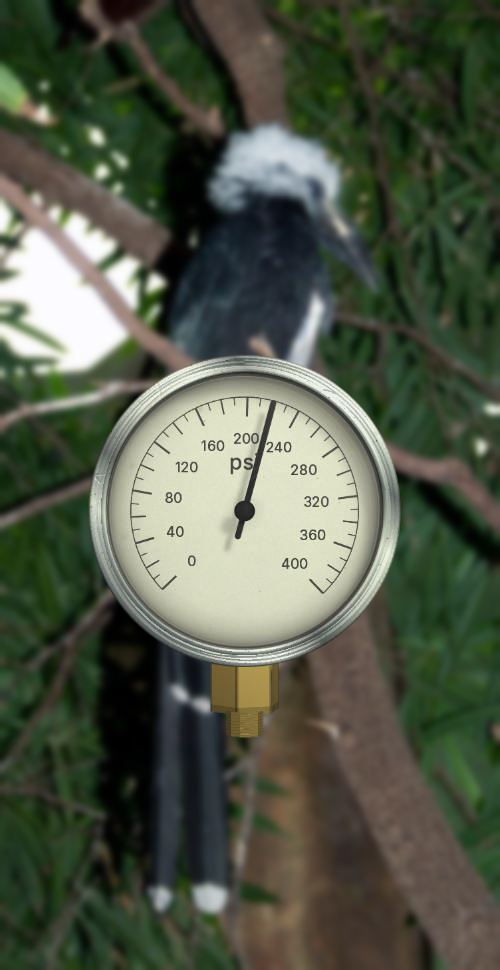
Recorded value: 220 psi
